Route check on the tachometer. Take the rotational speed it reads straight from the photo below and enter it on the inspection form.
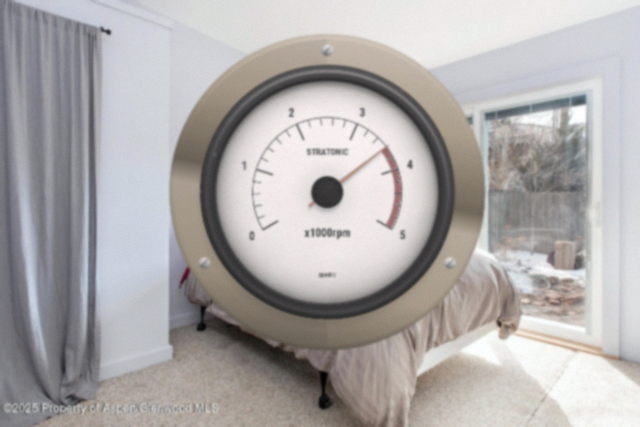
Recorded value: 3600 rpm
